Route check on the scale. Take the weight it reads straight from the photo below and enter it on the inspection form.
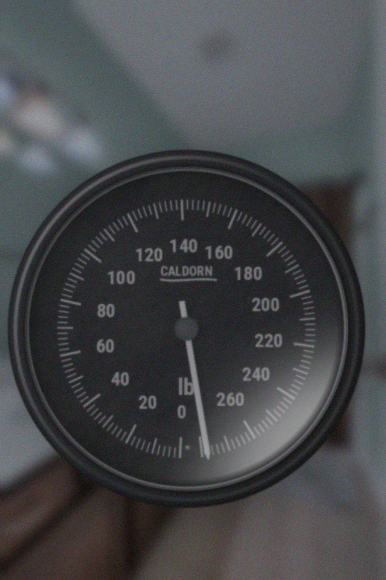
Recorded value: 278 lb
